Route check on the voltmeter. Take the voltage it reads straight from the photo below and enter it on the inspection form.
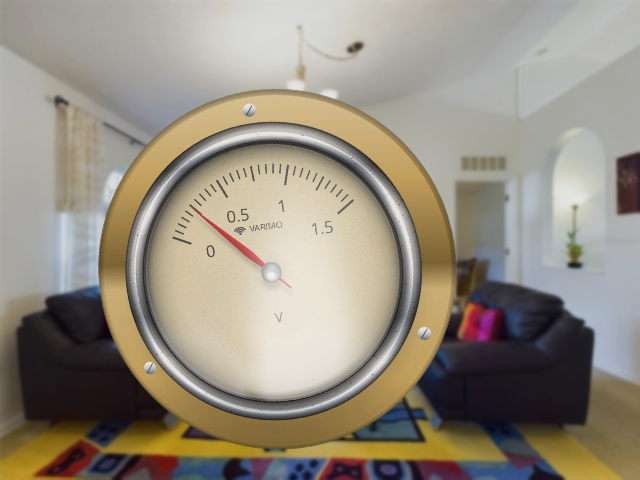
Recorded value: 0.25 V
